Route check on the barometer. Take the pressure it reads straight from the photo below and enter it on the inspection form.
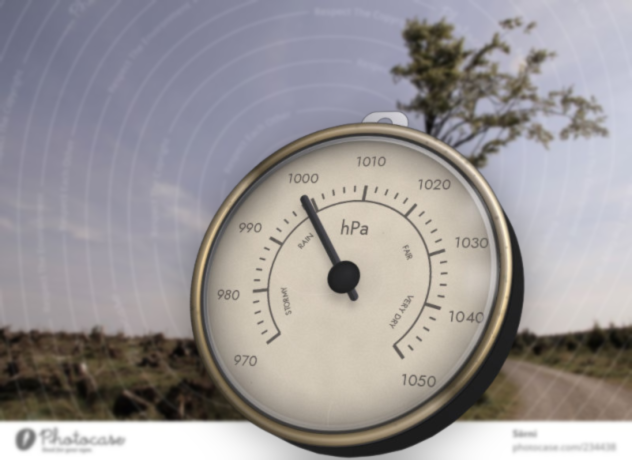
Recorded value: 999 hPa
